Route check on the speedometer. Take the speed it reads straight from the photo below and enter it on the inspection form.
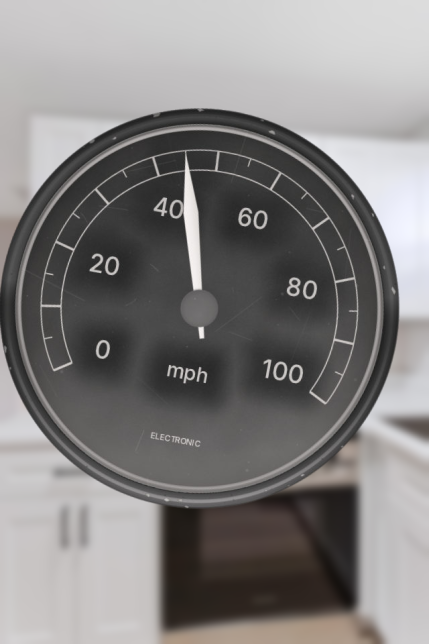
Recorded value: 45 mph
